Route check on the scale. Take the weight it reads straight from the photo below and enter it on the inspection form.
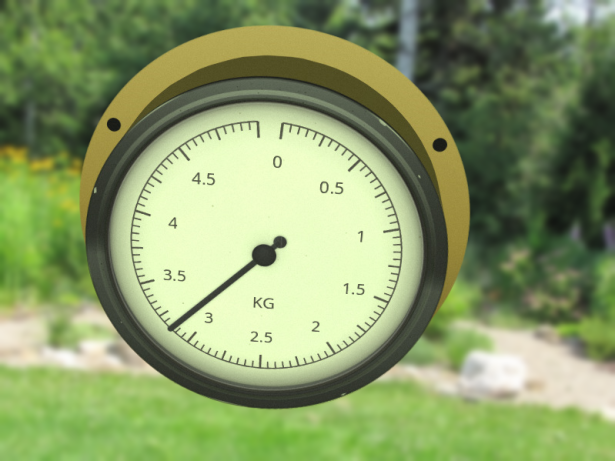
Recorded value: 3.15 kg
